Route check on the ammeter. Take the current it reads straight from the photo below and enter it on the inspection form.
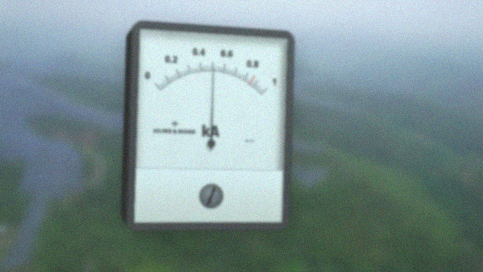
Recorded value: 0.5 kA
